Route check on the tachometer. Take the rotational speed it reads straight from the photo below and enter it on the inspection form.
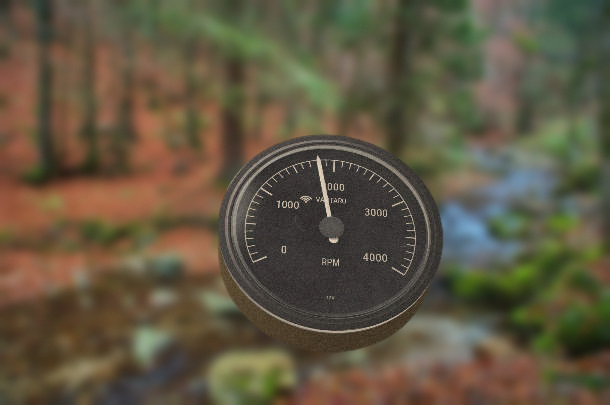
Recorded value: 1800 rpm
